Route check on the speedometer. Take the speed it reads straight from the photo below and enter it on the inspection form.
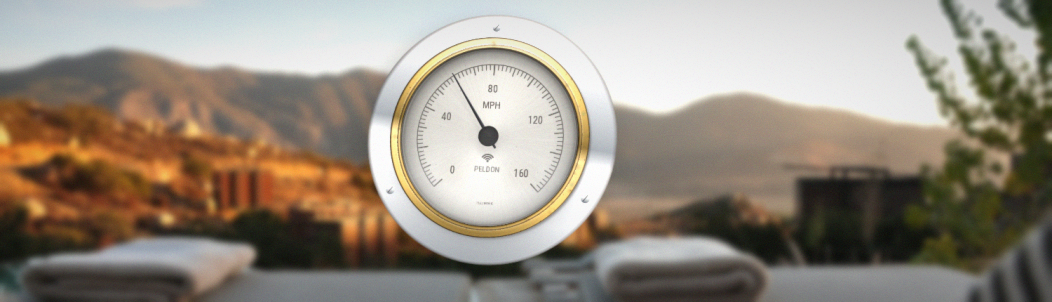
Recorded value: 60 mph
